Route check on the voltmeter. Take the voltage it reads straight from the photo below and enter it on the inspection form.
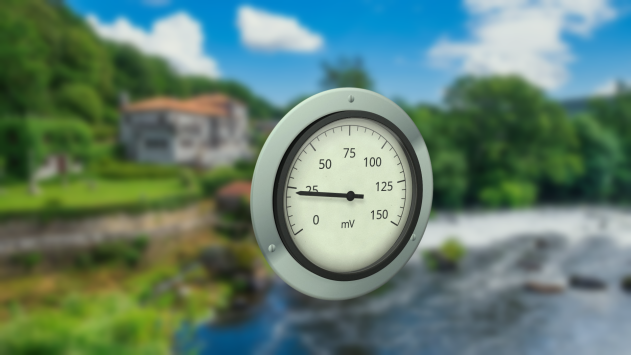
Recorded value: 22.5 mV
